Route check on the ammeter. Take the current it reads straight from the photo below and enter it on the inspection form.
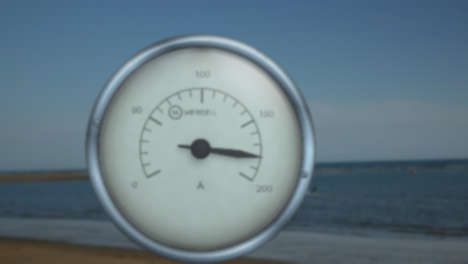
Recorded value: 180 A
